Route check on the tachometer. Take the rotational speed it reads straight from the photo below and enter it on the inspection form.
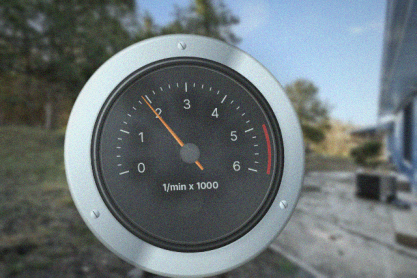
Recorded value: 1900 rpm
